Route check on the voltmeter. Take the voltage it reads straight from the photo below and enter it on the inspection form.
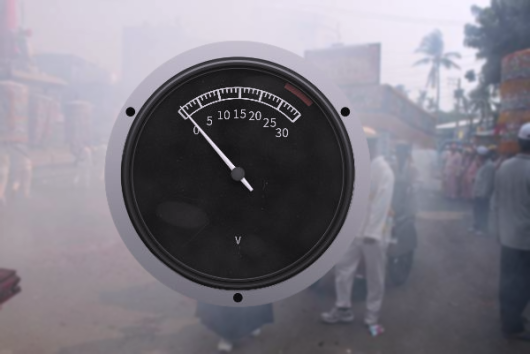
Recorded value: 1 V
